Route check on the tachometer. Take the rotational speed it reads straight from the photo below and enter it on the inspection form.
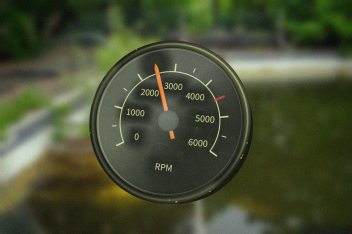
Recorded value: 2500 rpm
